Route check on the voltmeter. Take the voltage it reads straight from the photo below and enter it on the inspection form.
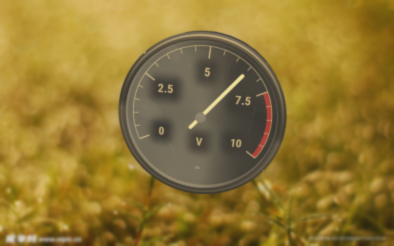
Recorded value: 6.5 V
